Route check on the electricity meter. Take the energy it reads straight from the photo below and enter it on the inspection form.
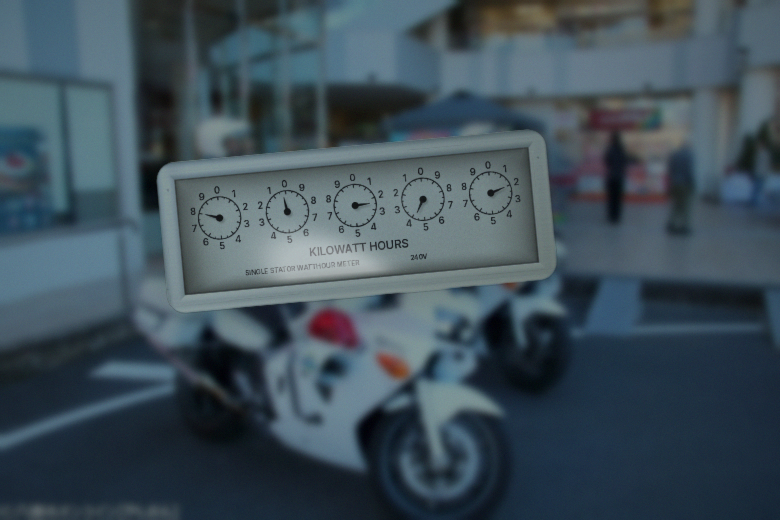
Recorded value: 80242 kWh
